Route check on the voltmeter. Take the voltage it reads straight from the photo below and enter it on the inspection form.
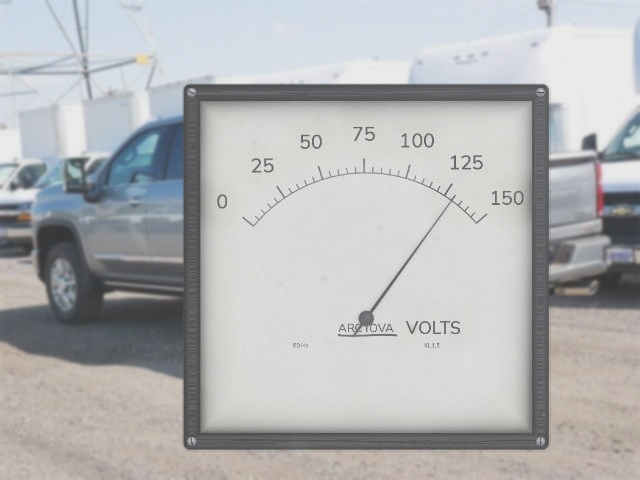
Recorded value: 130 V
